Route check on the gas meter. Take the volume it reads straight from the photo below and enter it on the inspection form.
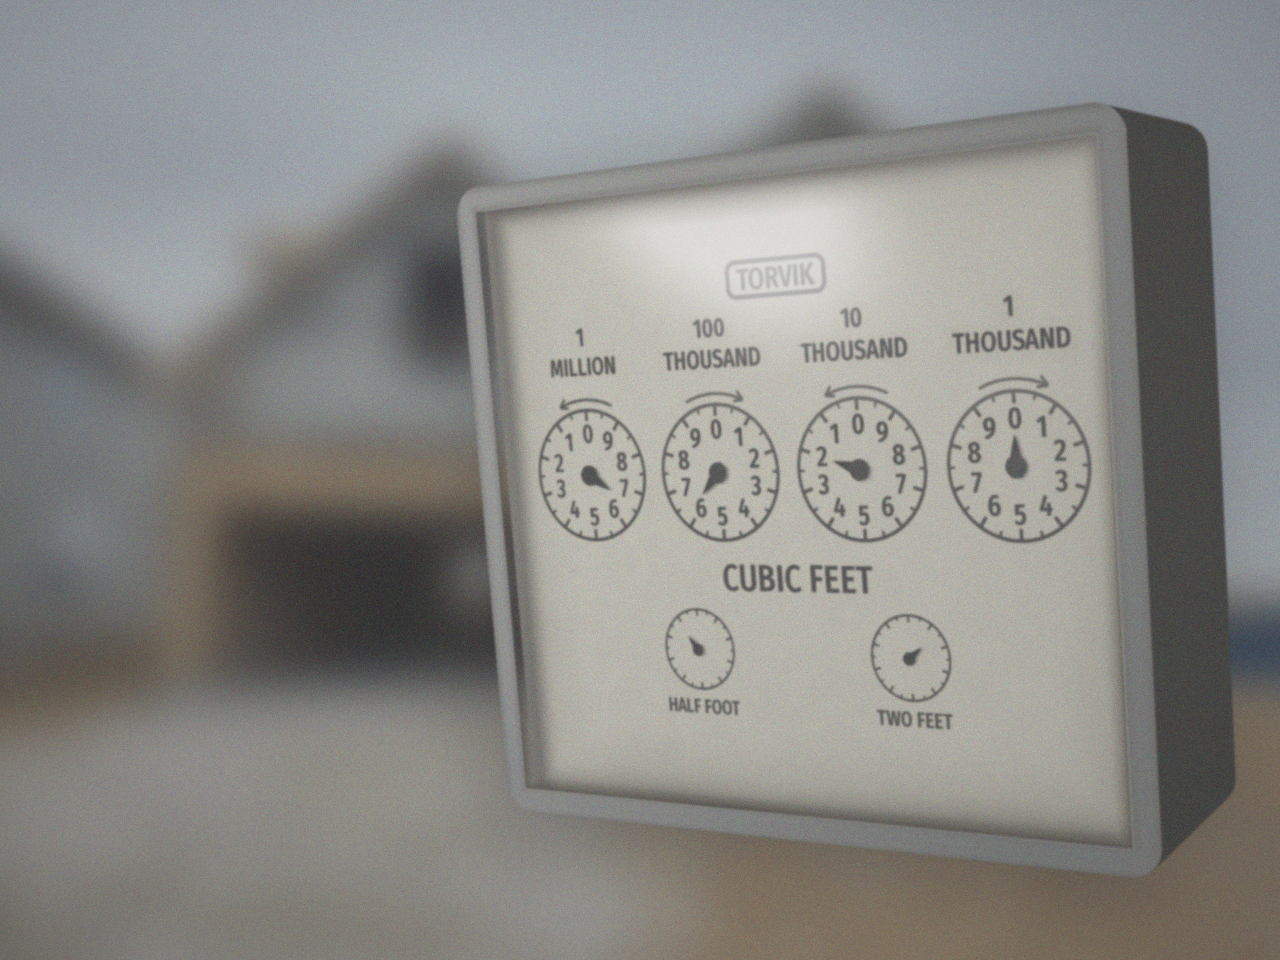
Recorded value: 662000 ft³
